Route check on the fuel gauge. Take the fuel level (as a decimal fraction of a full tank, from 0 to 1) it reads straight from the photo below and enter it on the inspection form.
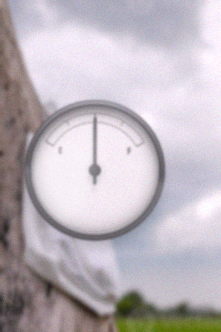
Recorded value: 0.5
